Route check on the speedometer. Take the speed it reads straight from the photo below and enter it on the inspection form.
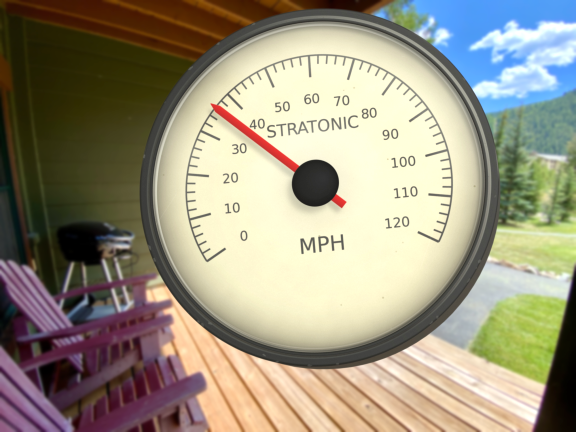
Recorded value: 36 mph
